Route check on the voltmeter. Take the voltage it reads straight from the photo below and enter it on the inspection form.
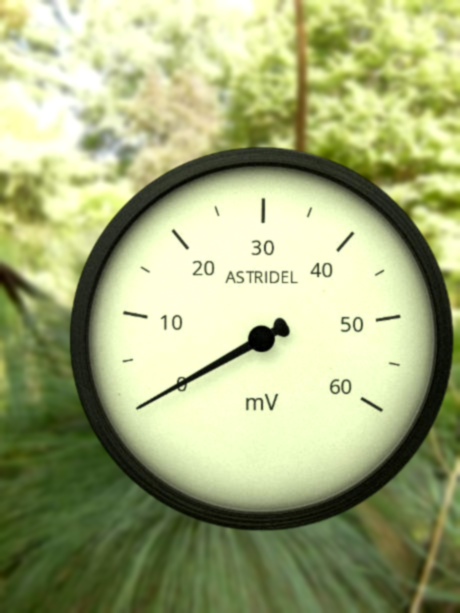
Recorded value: 0 mV
